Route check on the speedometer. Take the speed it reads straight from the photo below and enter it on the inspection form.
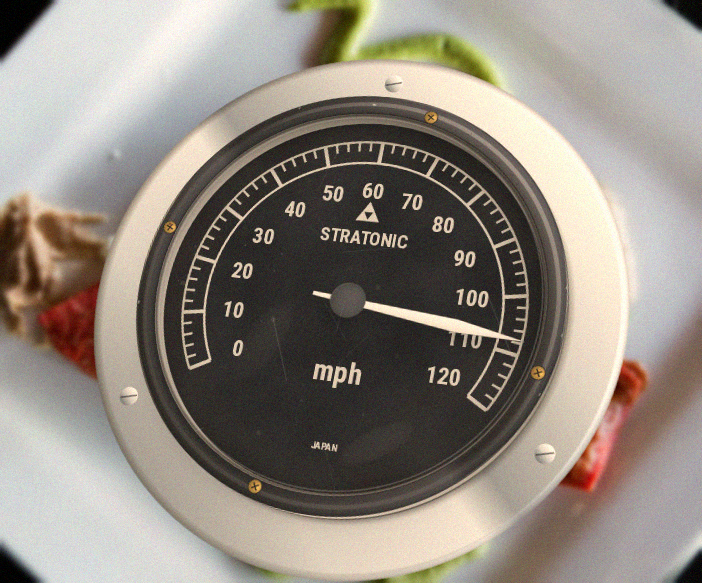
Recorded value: 108 mph
